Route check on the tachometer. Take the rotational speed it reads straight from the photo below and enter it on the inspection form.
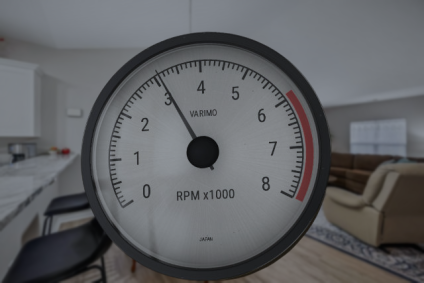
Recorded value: 3100 rpm
